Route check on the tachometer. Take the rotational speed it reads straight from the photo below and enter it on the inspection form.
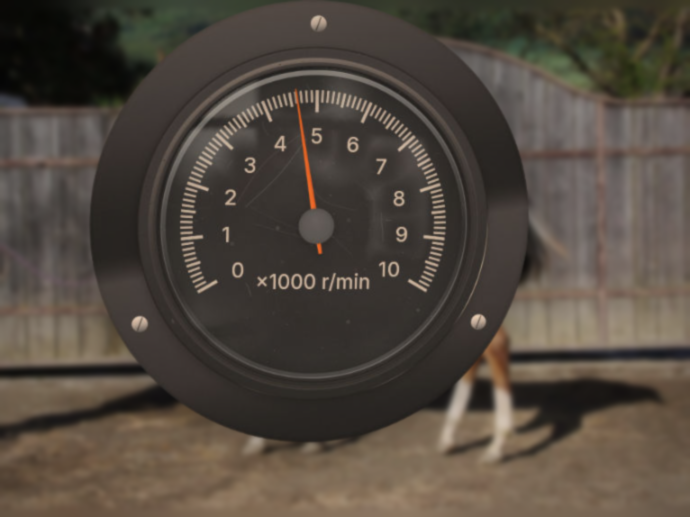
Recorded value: 4600 rpm
